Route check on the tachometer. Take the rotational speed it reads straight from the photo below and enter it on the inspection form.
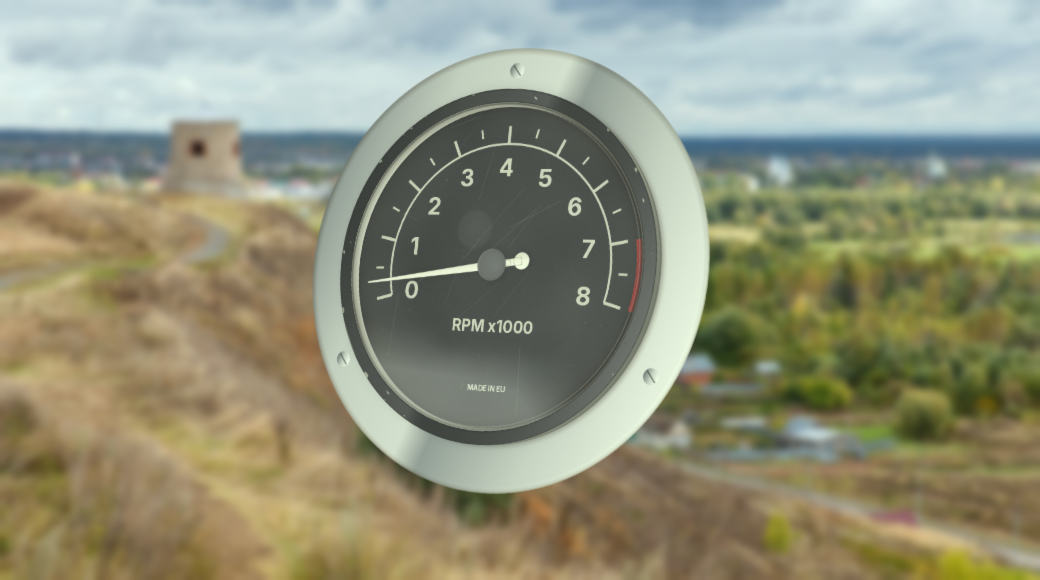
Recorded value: 250 rpm
